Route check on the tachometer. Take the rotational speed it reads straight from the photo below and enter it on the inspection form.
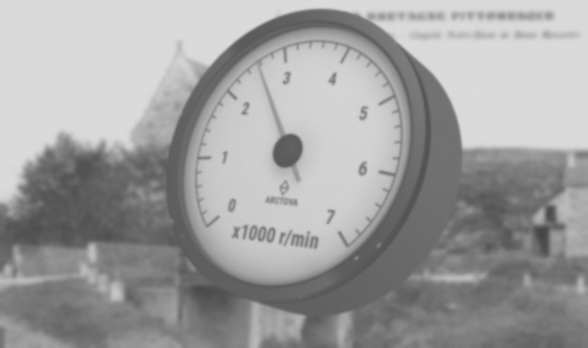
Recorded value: 2600 rpm
